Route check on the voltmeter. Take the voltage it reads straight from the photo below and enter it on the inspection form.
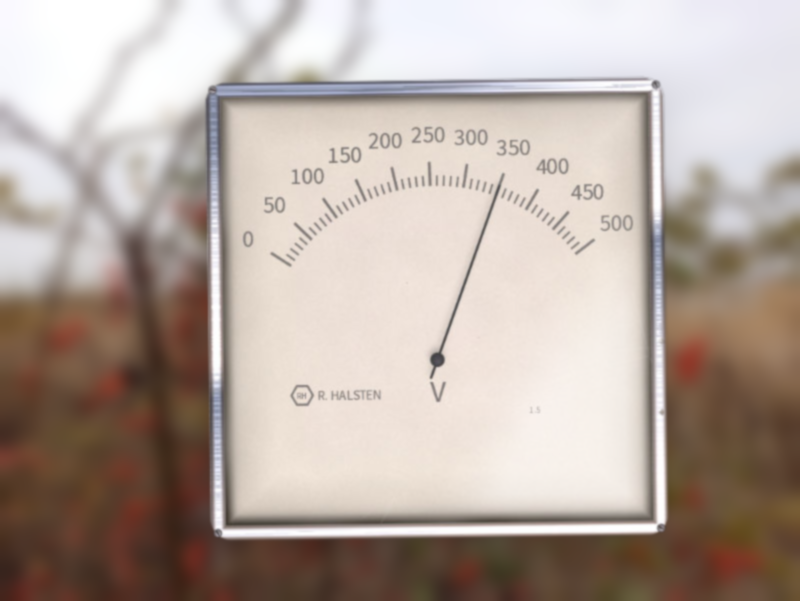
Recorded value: 350 V
